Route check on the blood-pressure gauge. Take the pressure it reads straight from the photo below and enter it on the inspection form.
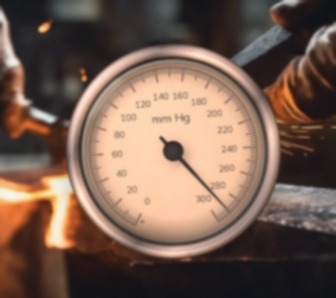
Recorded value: 290 mmHg
